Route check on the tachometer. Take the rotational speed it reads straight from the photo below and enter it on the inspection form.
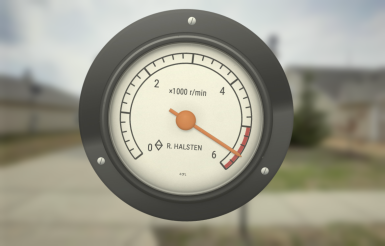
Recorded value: 5600 rpm
